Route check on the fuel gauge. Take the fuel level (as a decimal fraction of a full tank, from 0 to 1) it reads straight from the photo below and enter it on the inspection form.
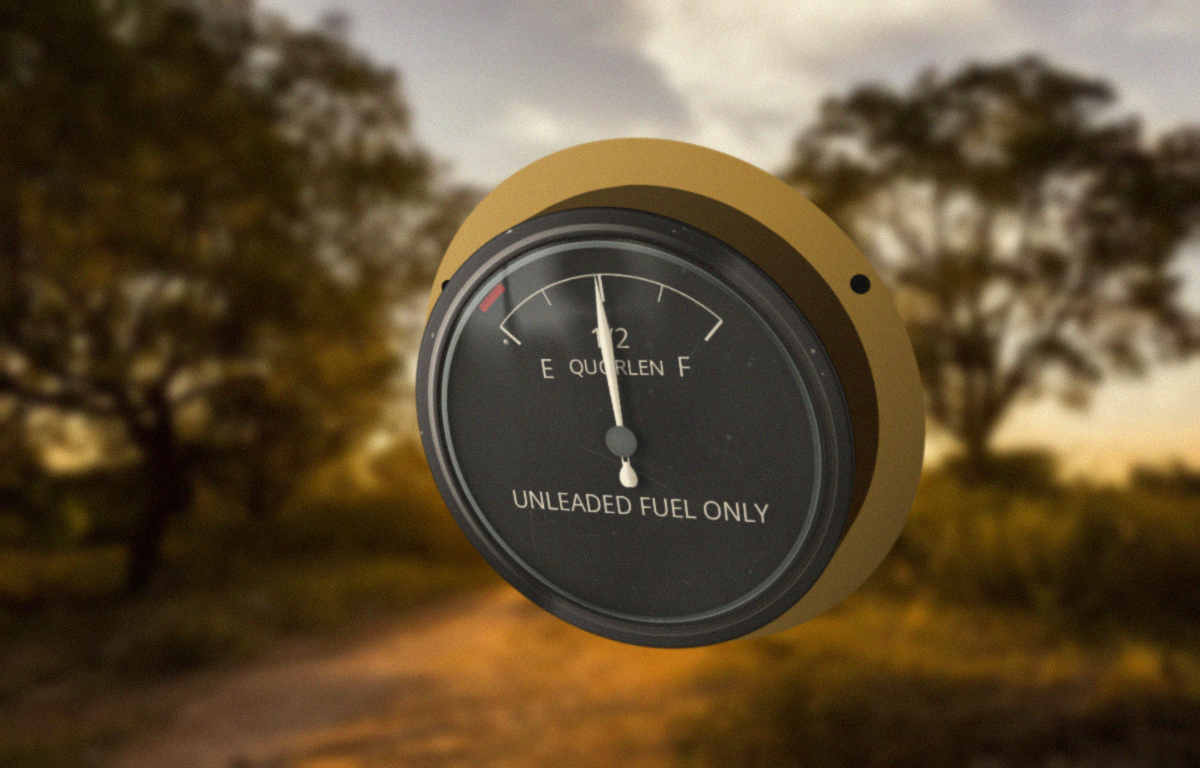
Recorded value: 0.5
